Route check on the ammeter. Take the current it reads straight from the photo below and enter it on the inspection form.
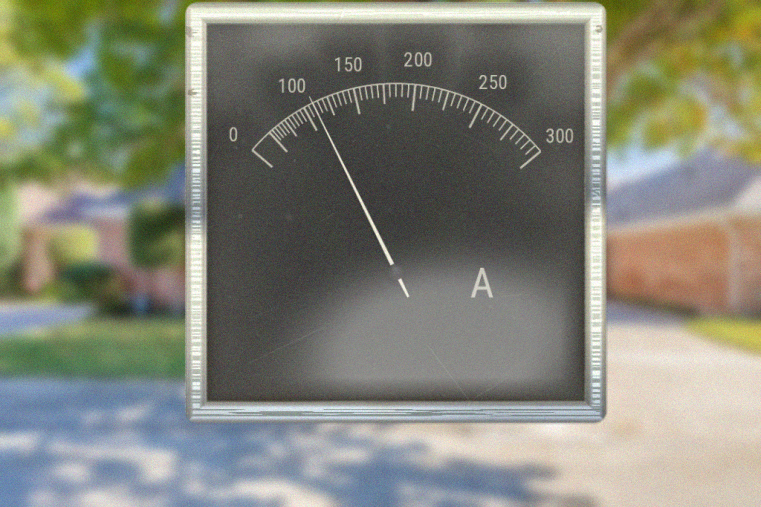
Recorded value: 110 A
